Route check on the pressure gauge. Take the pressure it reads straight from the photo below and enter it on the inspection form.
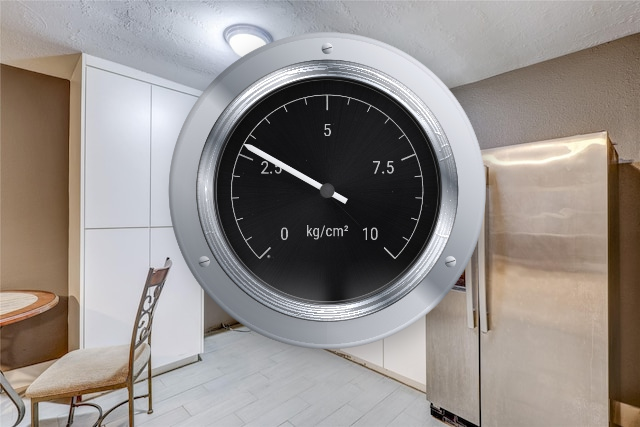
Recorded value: 2.75 kg/cm²
